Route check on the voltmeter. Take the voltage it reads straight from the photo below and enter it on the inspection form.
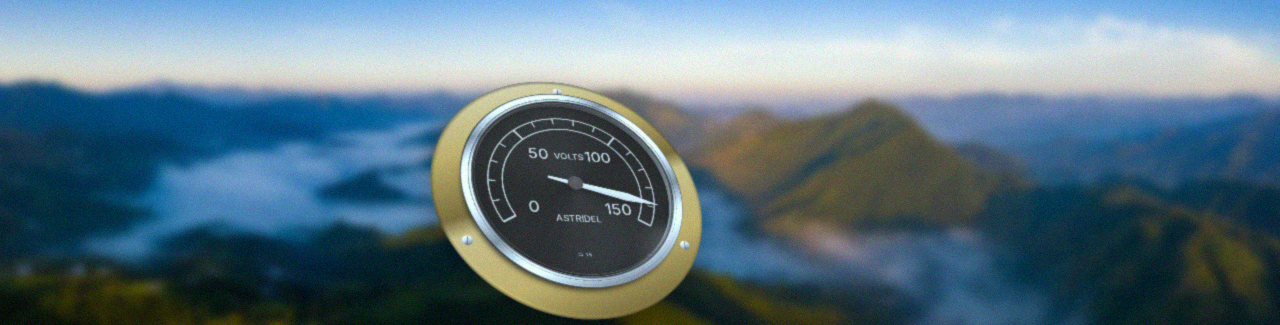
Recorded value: 140 V
